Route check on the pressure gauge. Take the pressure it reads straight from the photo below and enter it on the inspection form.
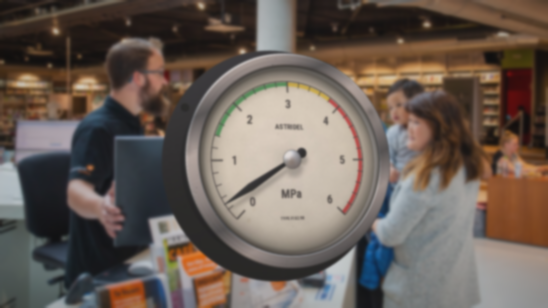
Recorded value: 0.3 MPa
